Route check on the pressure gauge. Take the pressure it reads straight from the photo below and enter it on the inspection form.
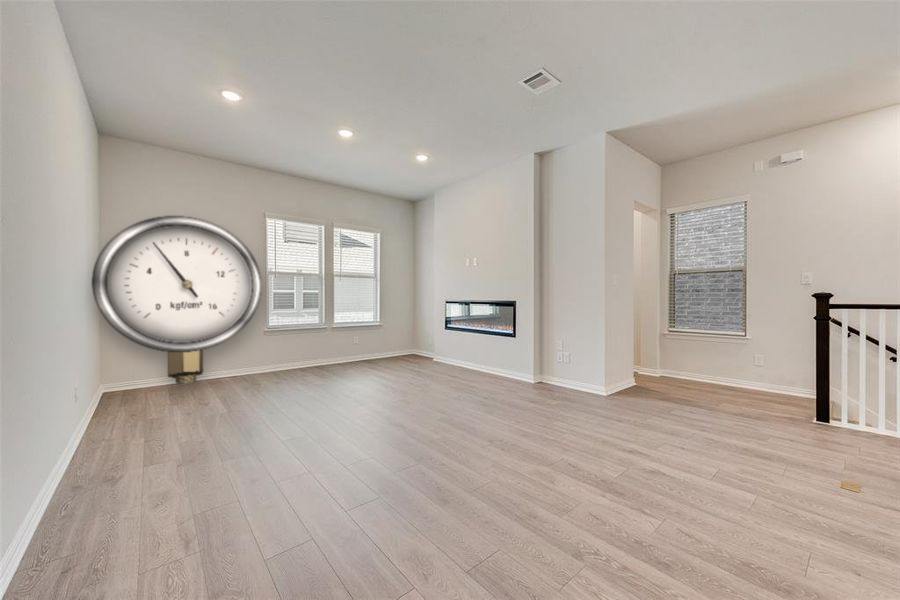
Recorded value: 6 kg/cm²
